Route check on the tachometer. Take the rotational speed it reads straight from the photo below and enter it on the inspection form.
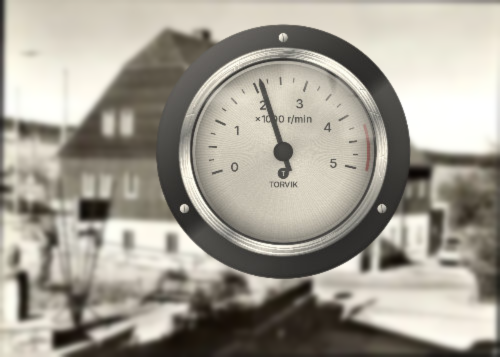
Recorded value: 2125 rpm
